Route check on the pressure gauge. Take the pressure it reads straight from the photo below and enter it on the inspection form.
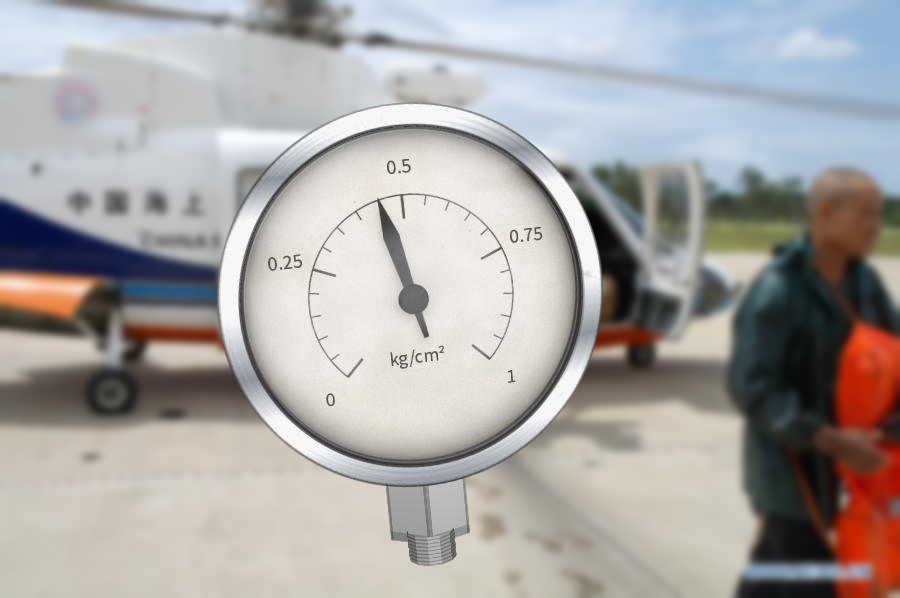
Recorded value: 0.45 kg/cm²
